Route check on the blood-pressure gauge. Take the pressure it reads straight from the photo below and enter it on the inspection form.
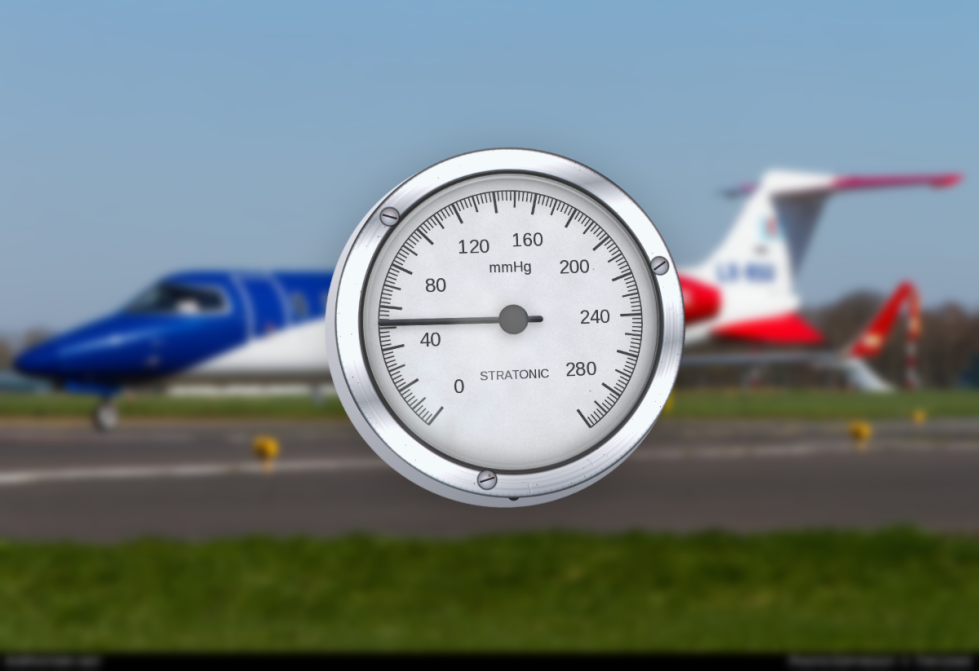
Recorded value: 52 mmHg
